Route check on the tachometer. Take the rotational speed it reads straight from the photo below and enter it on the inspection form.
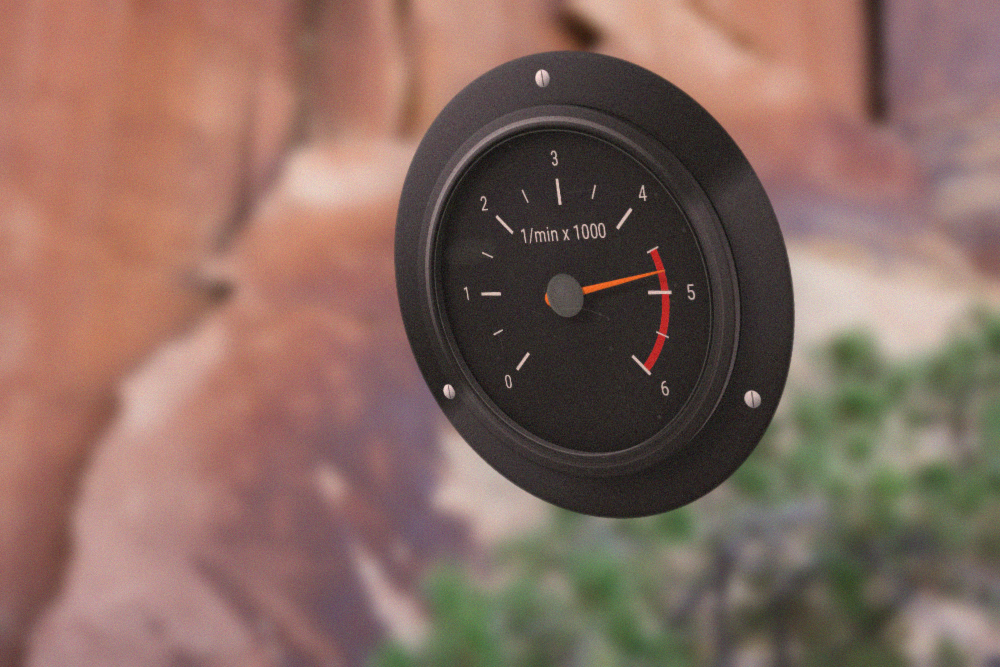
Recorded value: 4750 rpm
